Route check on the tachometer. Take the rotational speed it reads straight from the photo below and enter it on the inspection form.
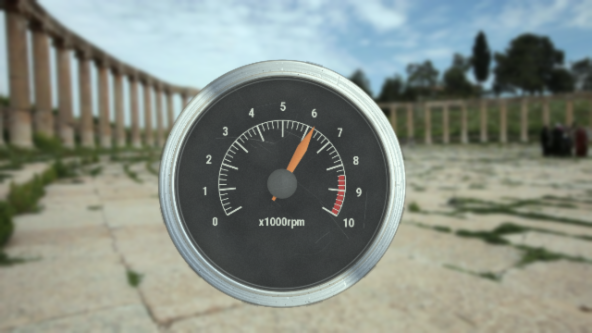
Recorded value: 6200 rpm
